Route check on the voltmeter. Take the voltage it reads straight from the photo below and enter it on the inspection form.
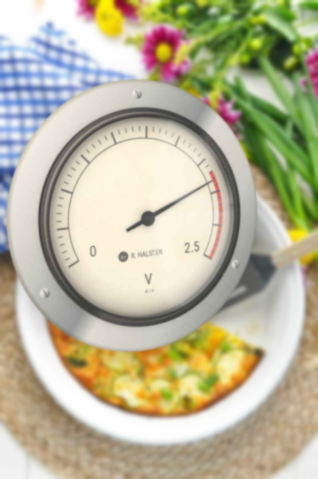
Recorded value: 1.9 V
